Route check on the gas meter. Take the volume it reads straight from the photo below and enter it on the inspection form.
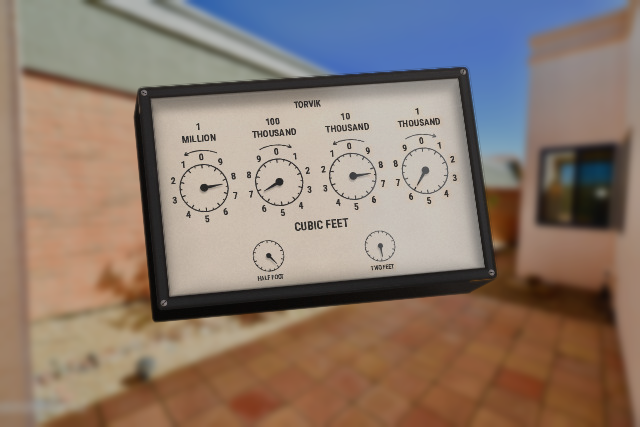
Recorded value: 767600 ft³
